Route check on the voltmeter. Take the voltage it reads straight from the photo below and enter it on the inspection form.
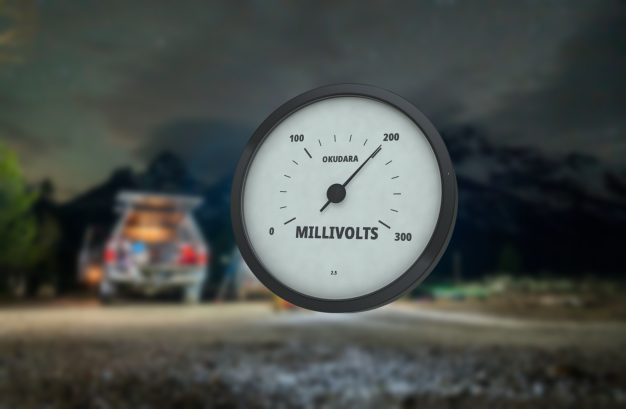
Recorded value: 200 mV
